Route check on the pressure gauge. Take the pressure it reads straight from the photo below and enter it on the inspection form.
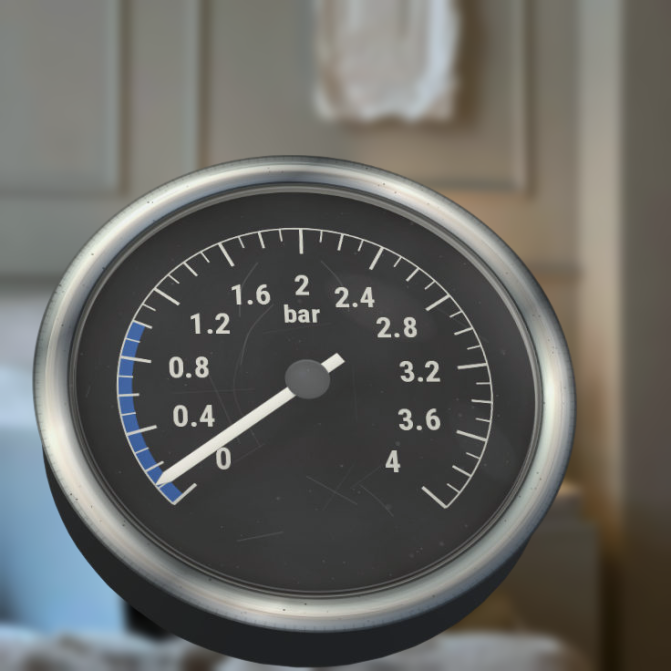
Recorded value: 0.1 bar
